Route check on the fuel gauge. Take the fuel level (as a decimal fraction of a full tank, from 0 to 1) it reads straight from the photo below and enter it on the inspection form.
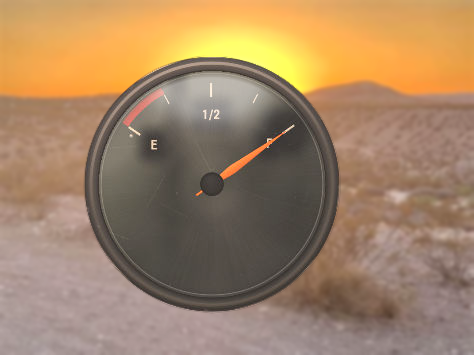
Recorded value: 1
